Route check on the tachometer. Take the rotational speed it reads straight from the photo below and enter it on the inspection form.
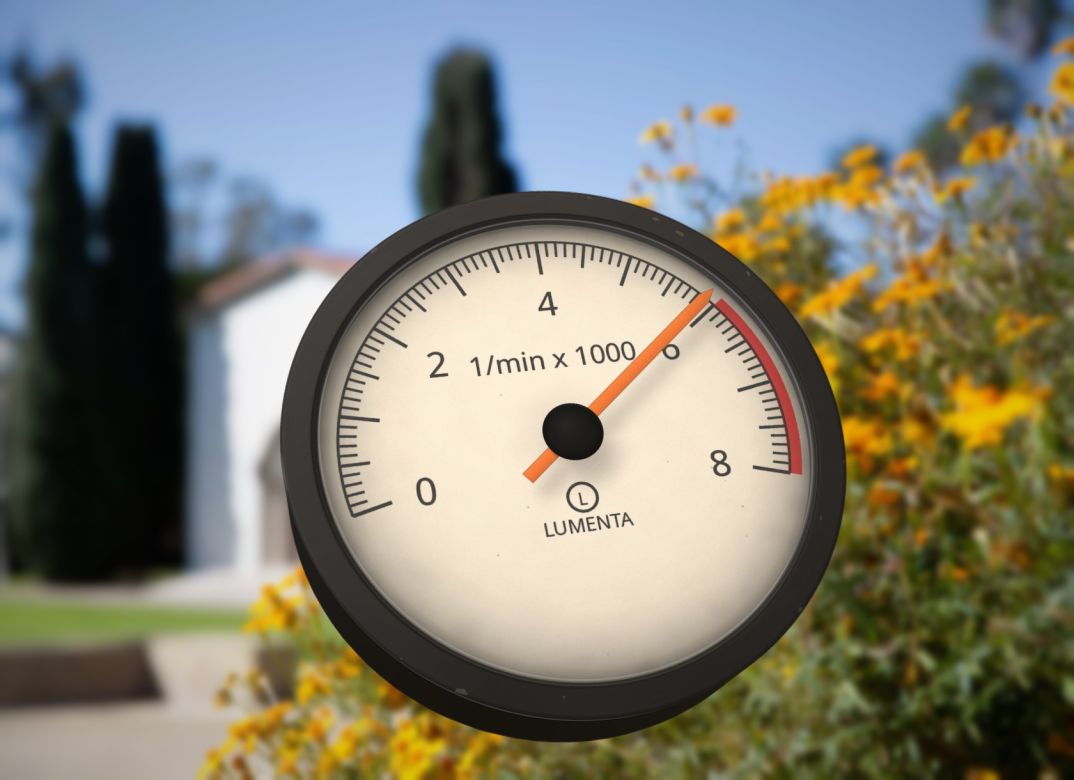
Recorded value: 5900 rpm
